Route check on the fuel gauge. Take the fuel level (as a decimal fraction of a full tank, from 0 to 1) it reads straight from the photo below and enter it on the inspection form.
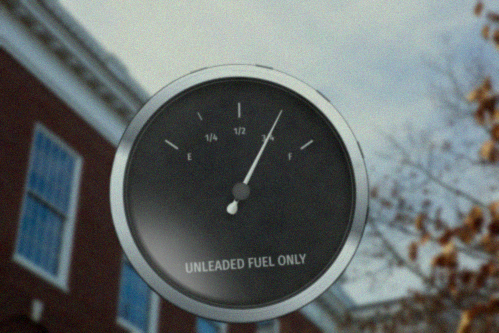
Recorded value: 0.75
